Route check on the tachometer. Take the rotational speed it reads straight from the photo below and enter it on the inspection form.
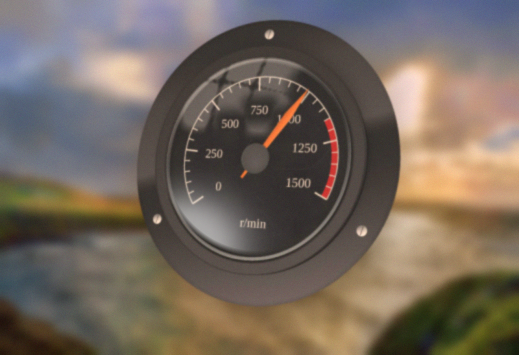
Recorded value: 1000 rpm
